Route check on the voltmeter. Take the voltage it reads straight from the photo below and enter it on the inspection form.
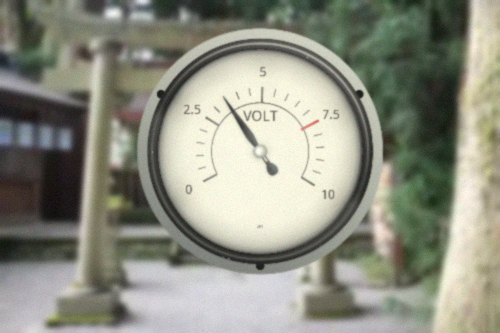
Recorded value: 3.5 V
